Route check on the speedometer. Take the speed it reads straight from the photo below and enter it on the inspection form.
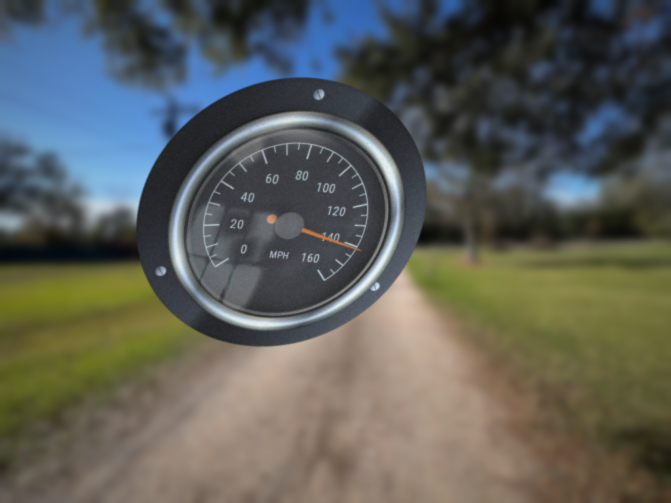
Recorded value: 140 mph
